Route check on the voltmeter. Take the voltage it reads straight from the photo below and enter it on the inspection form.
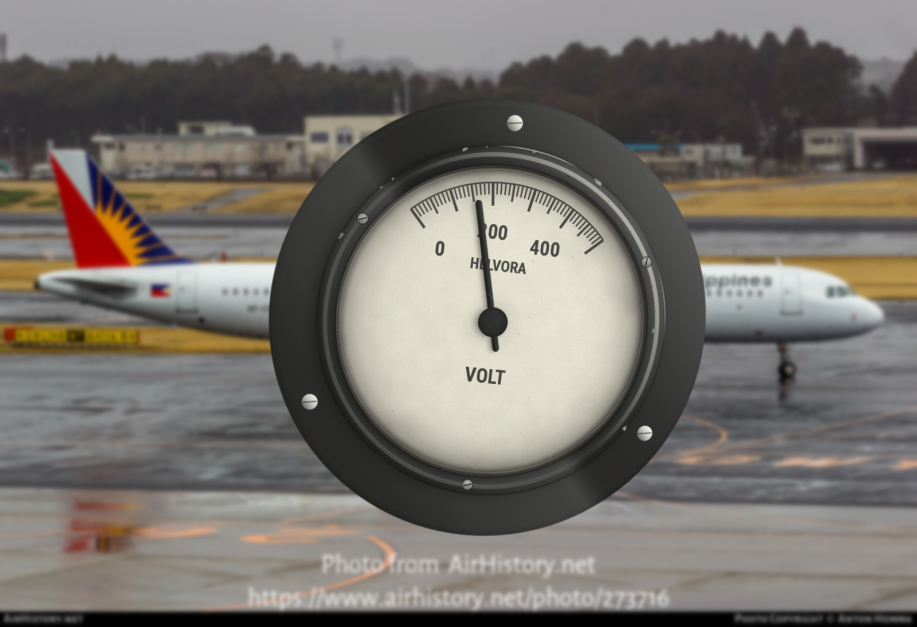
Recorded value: 160 V
